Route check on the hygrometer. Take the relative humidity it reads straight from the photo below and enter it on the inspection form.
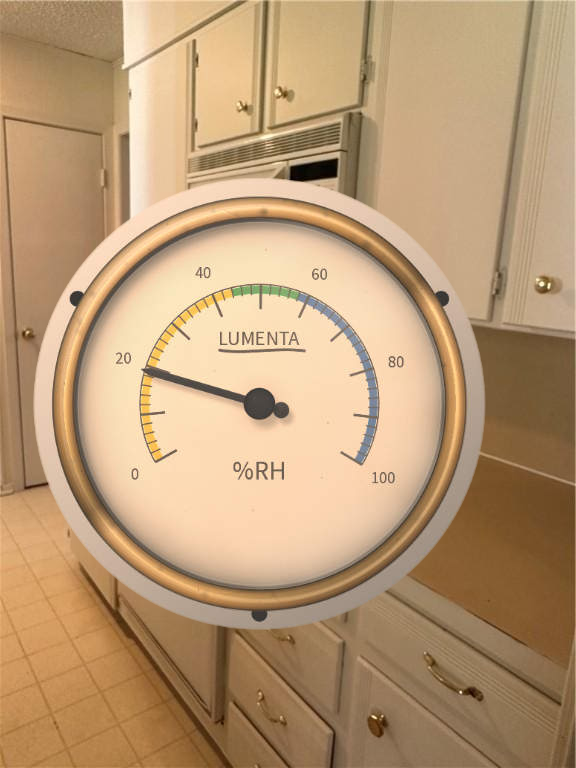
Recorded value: 19 %
